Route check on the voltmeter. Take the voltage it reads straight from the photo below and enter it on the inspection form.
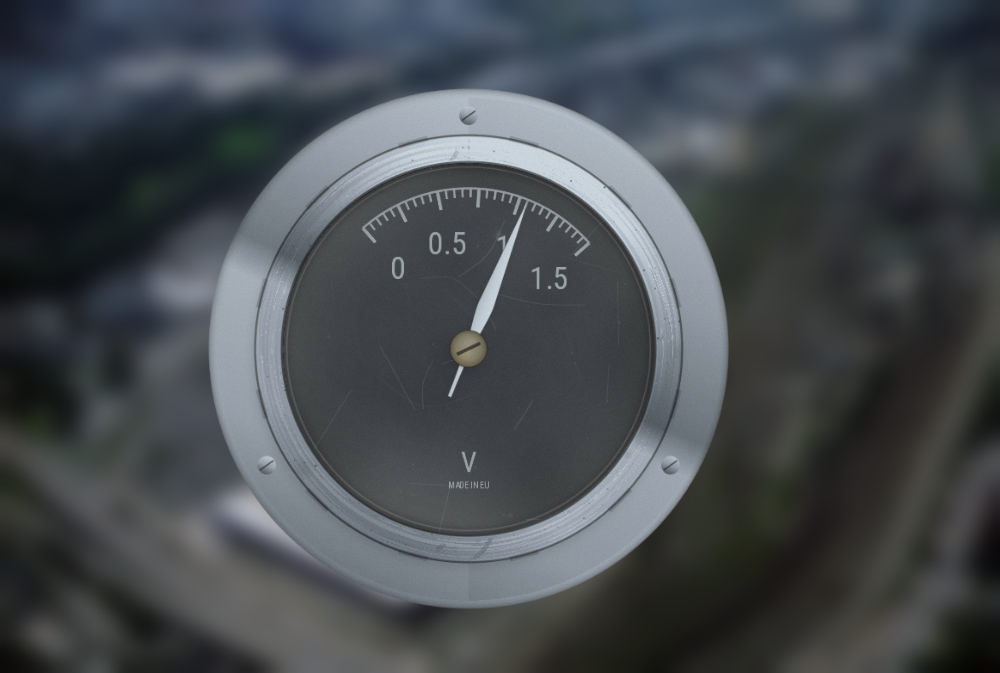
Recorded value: 1.05 V
